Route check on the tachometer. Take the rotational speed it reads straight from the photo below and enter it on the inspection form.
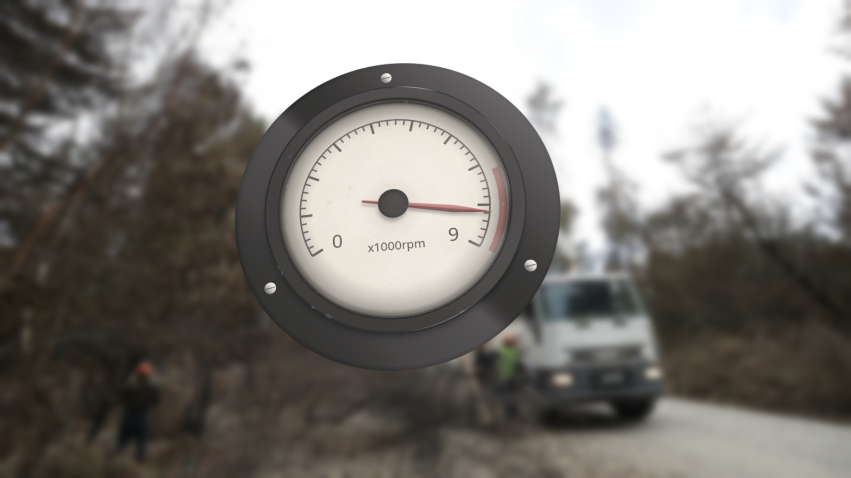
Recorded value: 8200 rpm
